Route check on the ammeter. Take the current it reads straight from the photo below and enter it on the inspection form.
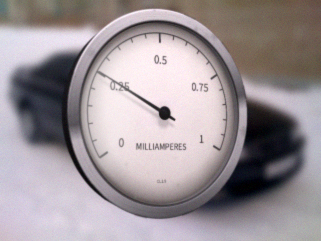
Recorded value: 0.25 mA
